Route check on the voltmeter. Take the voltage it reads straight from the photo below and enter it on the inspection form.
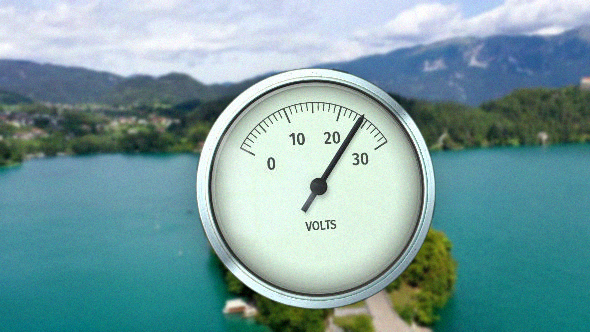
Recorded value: 24 V
